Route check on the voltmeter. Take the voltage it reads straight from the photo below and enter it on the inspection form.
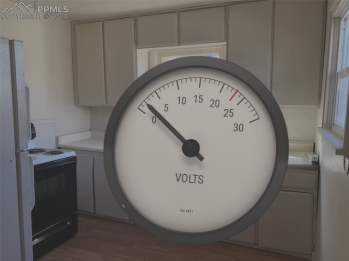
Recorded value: 2 V
